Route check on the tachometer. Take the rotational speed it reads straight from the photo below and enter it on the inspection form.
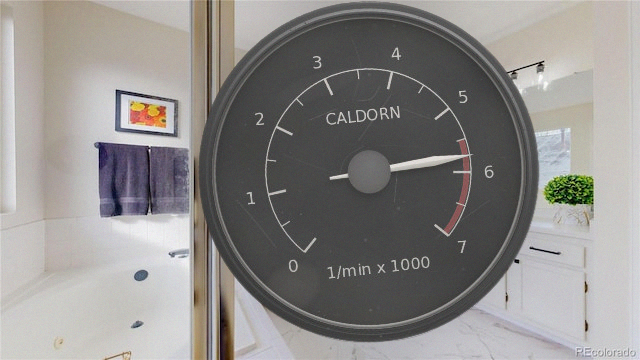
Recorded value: 5750 rpm
